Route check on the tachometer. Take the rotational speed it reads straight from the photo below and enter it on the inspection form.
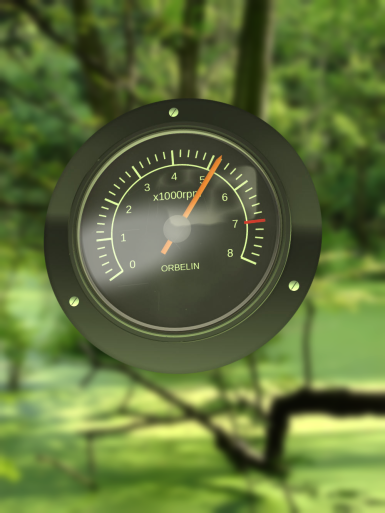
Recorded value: 5200 rpm
